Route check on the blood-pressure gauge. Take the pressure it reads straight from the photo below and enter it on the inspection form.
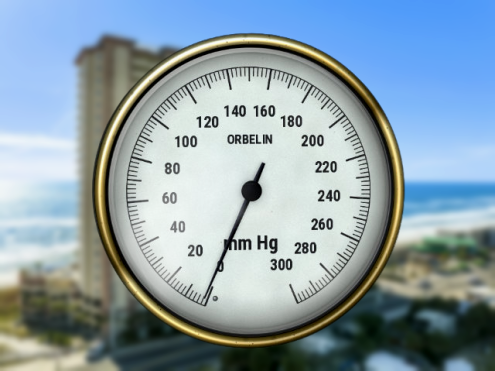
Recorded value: 2 mmHg
